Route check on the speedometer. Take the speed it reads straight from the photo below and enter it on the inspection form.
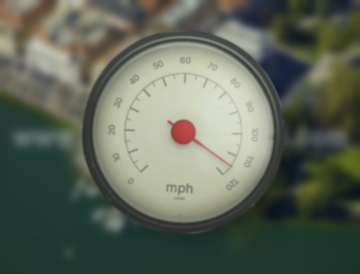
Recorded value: 115 mph
